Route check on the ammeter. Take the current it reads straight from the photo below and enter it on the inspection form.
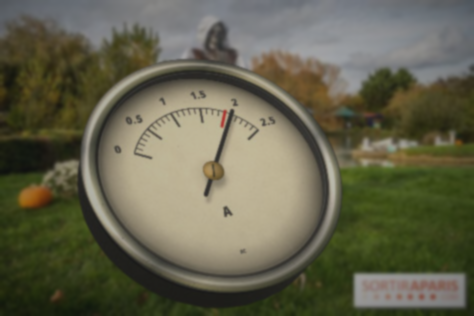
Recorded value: 2 A
